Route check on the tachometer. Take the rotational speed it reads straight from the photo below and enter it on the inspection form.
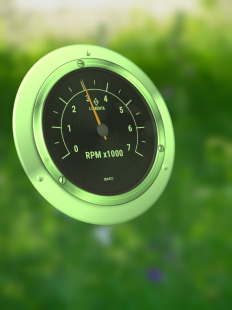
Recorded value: 3000 rpm
